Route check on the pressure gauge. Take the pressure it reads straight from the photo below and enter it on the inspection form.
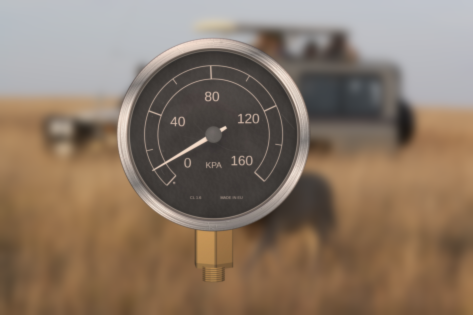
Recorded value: 10 kPa
